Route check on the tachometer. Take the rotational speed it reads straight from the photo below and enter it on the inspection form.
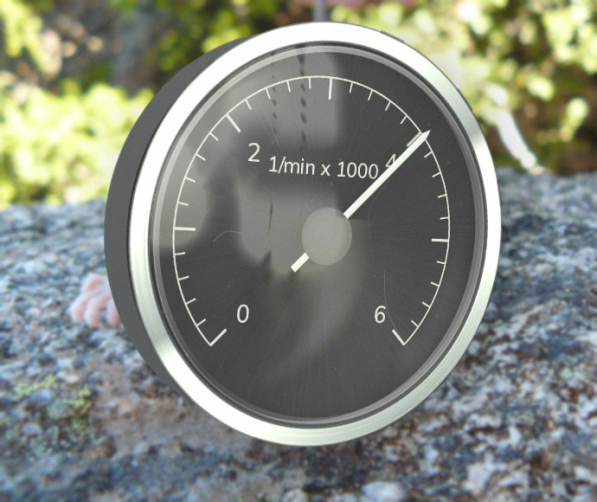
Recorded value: 4000 rpm
